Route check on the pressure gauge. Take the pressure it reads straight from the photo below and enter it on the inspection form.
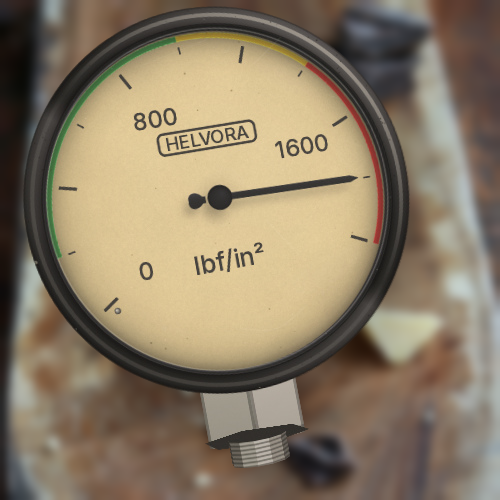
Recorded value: 1800 psi
